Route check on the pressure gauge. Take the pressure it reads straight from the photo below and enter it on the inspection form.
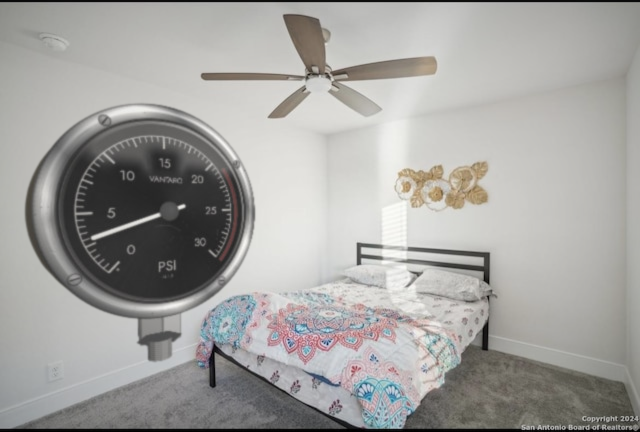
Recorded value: 3 psi
